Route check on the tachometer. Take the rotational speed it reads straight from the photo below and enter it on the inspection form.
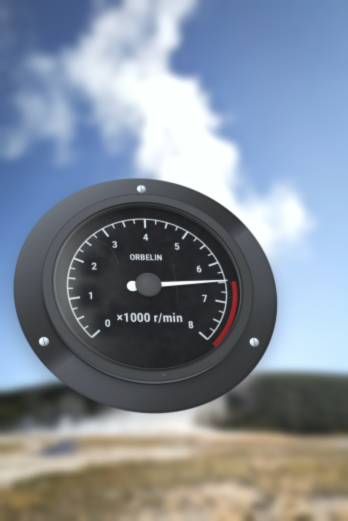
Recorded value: 6500 rpm
